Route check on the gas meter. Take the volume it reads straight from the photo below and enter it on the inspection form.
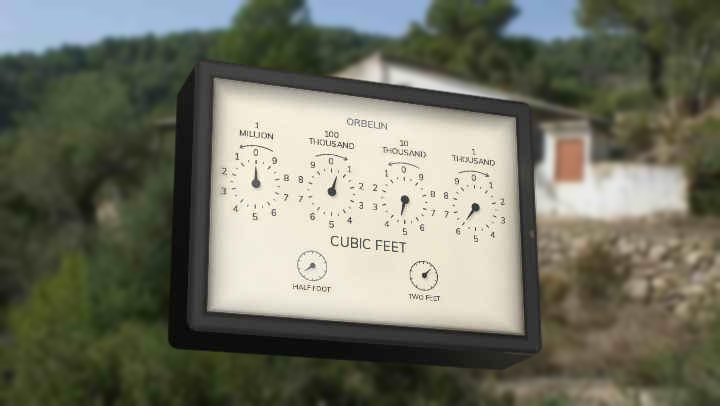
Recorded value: 4600 ft³
